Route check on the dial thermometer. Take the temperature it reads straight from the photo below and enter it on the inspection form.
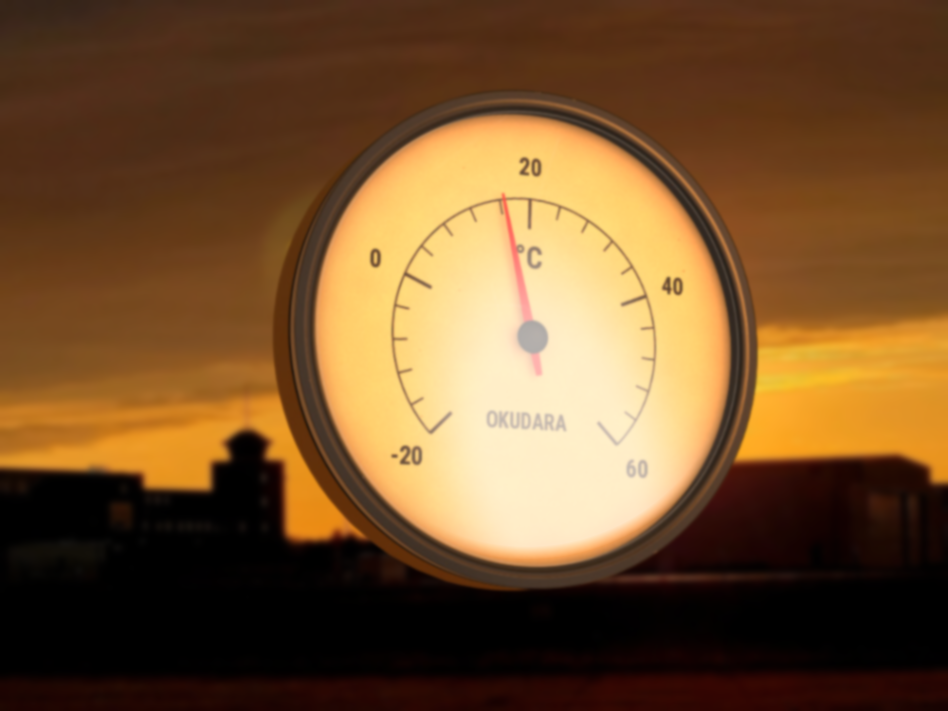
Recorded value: 16 °C
